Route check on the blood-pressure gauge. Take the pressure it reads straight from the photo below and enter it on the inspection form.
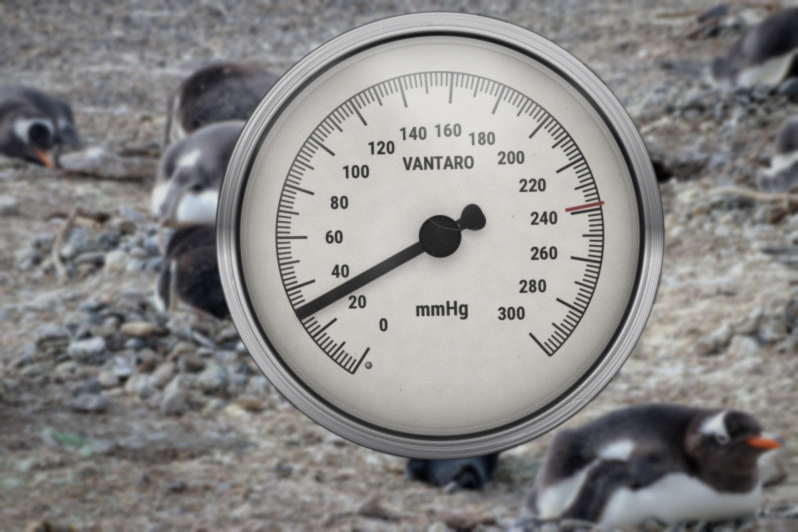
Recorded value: 30 mmHg
